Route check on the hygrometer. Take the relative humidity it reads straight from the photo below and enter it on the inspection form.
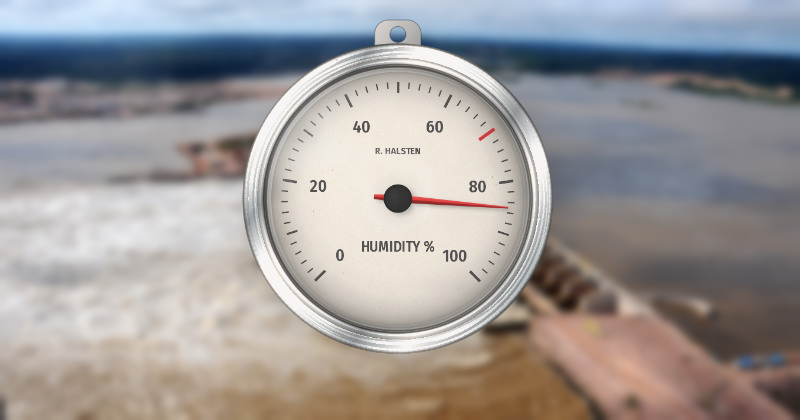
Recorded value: 85 %
